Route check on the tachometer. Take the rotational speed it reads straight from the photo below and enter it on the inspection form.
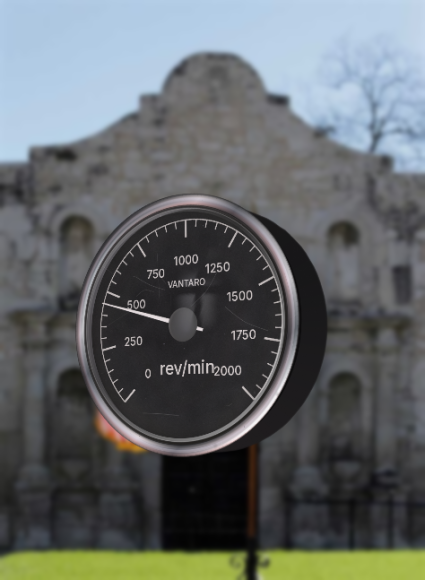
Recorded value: 450 rpm
